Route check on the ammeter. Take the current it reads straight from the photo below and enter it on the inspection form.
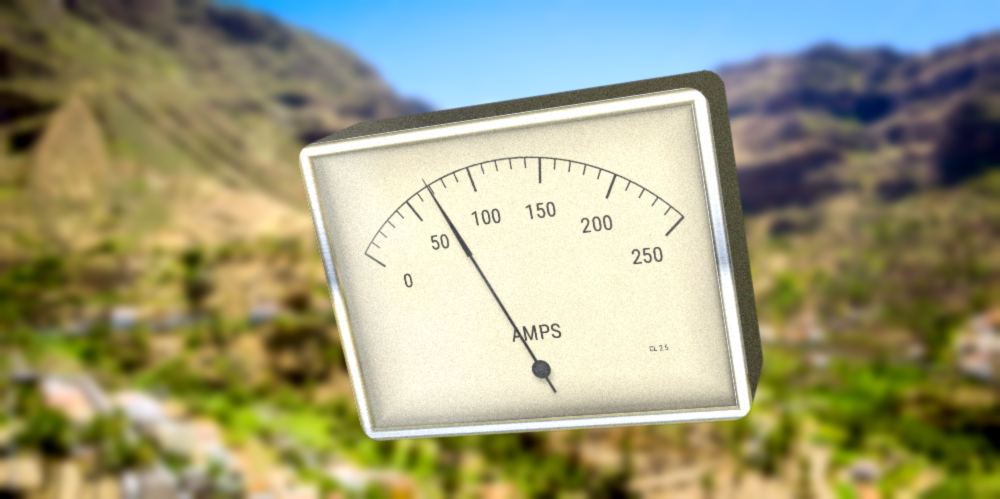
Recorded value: 70 A
